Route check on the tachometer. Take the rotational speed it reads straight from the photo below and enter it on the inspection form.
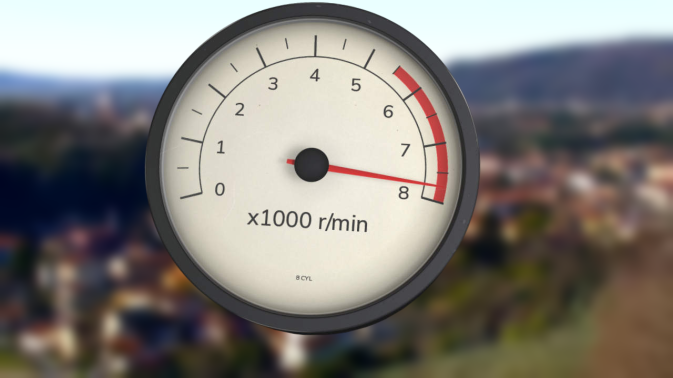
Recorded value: 7750 rpm
